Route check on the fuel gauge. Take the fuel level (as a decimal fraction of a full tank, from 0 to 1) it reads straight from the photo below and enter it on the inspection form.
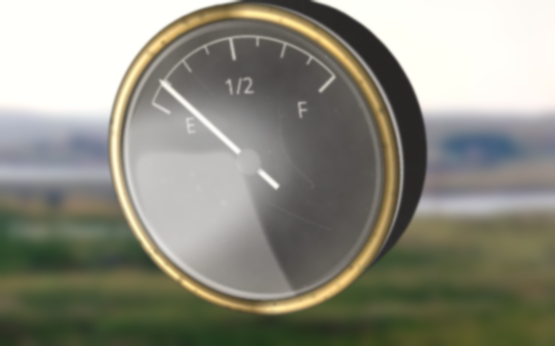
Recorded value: 0.125
